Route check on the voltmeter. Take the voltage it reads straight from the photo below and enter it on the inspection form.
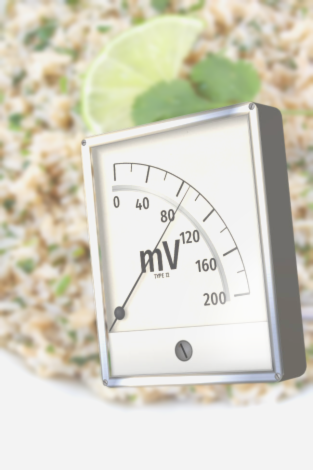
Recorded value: 90 mV
